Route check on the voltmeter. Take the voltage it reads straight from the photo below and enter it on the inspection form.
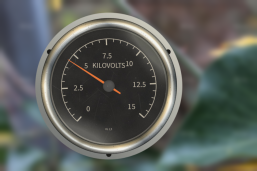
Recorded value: 4.5 kV
